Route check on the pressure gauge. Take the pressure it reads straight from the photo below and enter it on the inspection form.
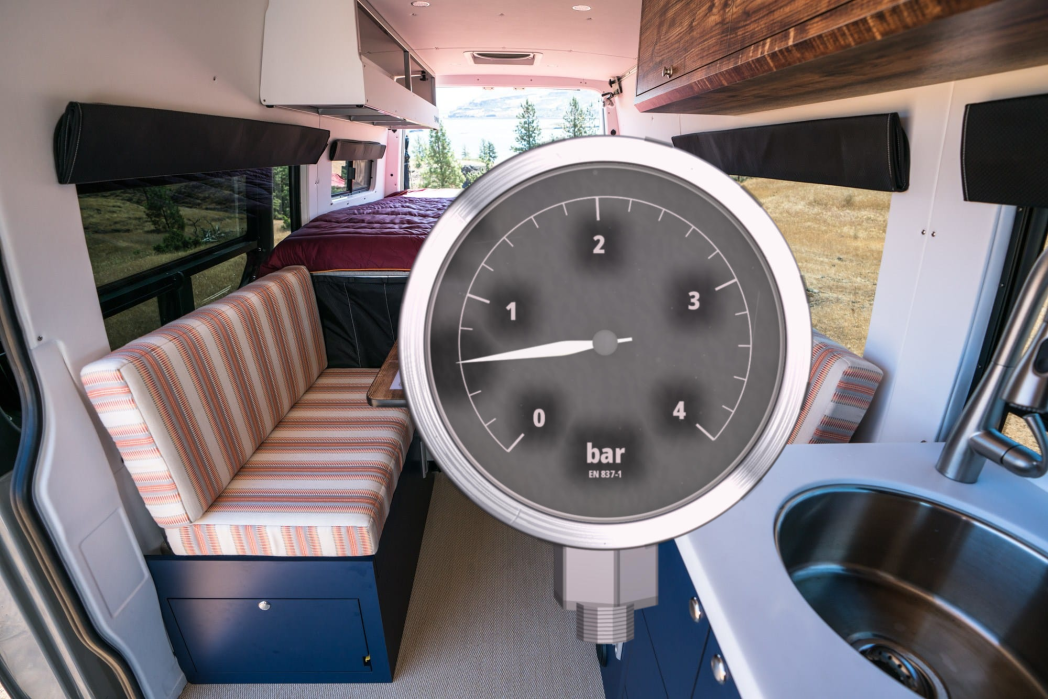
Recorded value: 0.6 bar
